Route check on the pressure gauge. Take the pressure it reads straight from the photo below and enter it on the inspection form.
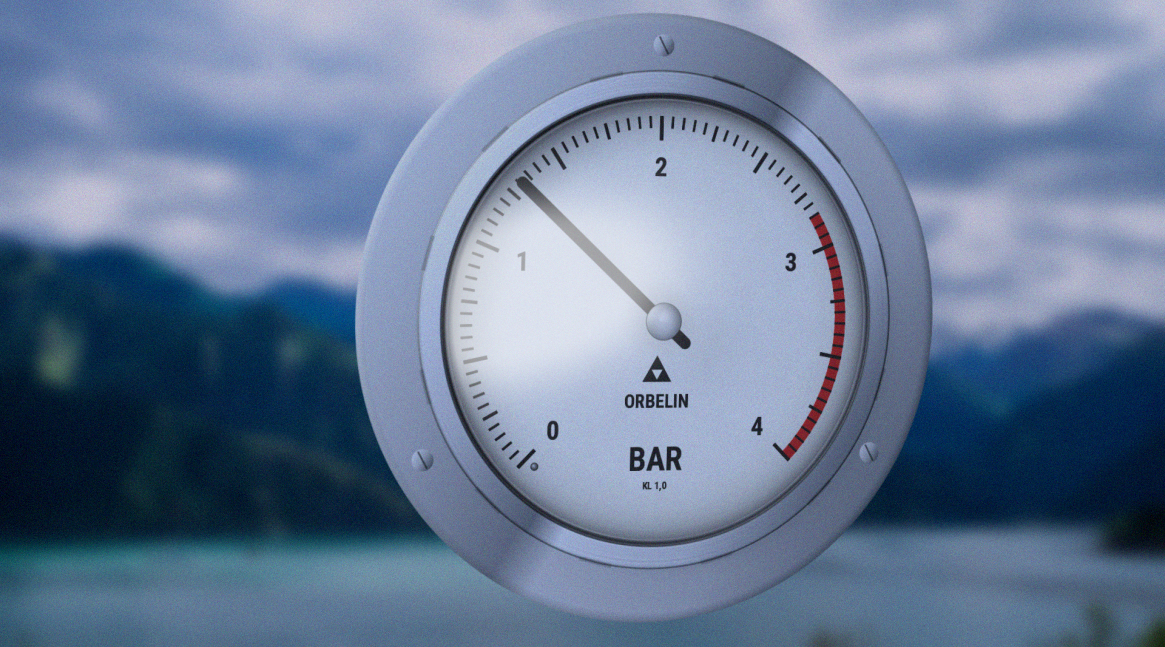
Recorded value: 1.3 bar
